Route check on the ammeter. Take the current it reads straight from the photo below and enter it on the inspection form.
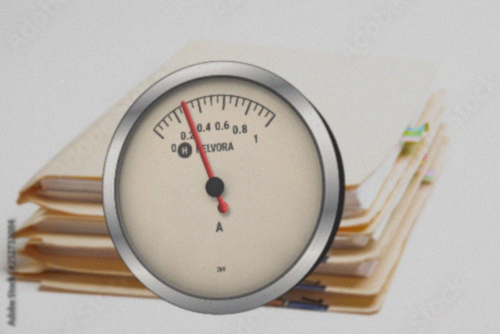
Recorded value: 0.3 A
